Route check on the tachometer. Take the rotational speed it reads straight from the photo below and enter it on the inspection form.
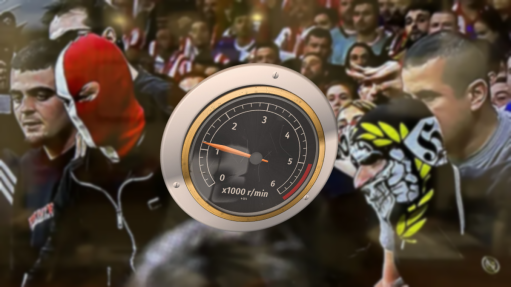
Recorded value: 1200 rpm
